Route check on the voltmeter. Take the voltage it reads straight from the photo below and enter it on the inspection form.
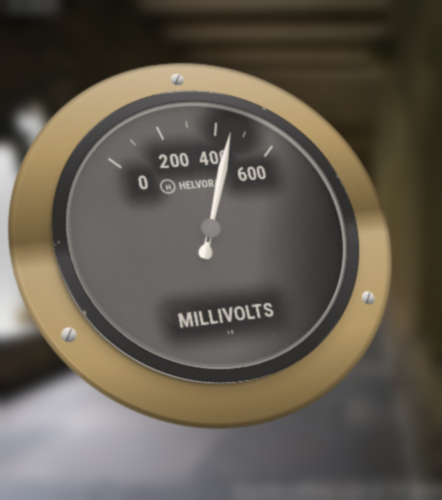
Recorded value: 450 mV
